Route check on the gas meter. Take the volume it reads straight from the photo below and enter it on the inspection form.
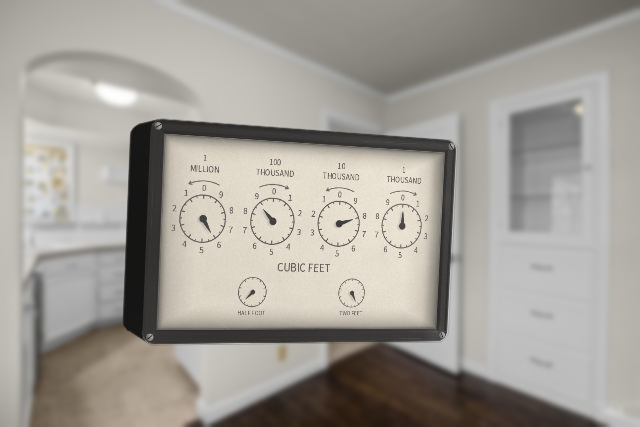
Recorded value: 588000 ft³
